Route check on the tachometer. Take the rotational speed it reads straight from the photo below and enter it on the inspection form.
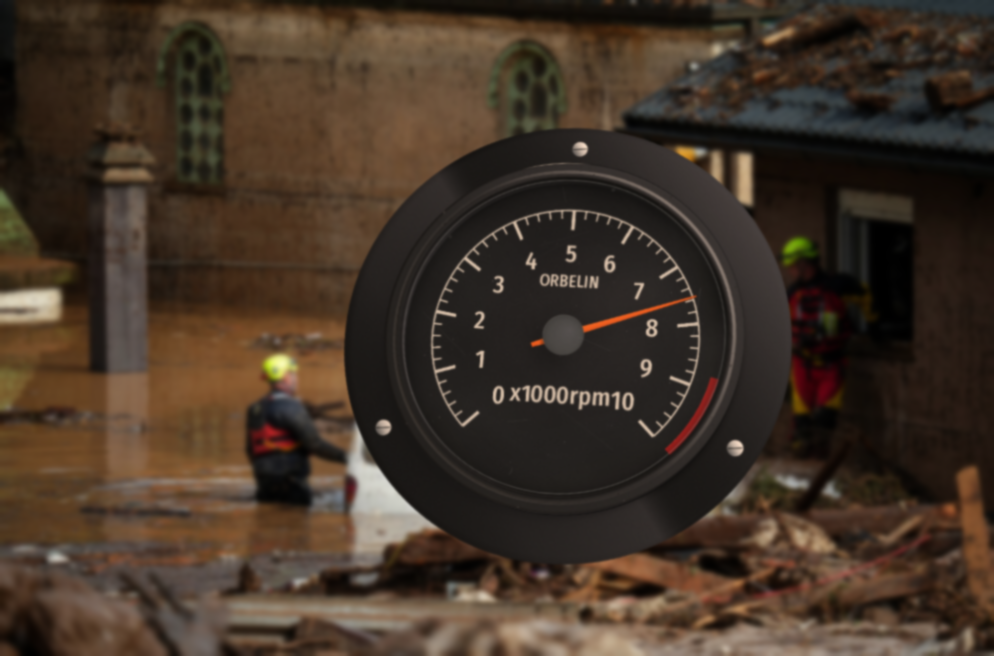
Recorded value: 7600 rpm
